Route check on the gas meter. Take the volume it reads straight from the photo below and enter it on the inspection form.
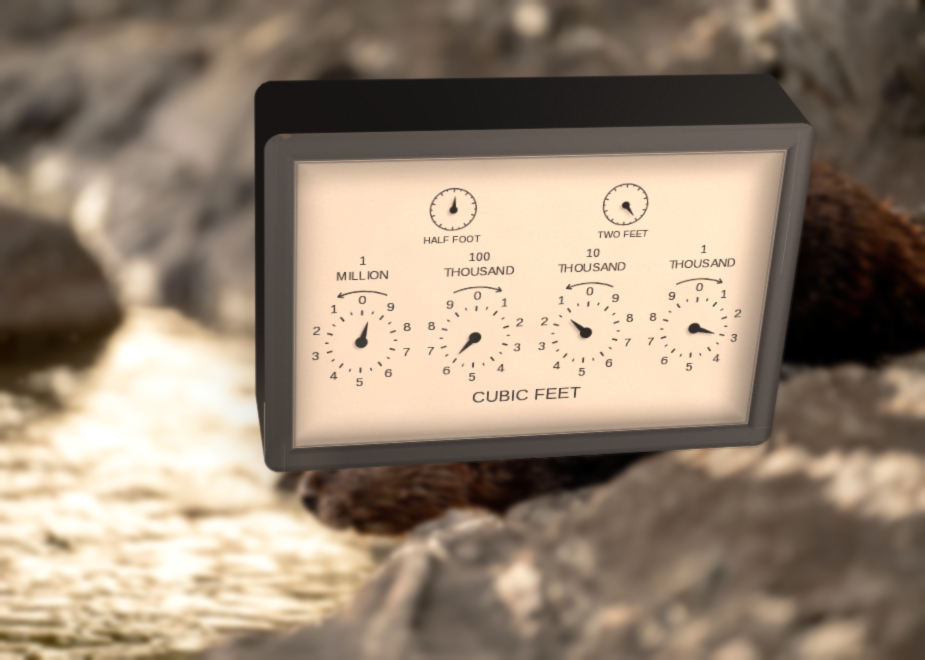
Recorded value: 961300 ft³
